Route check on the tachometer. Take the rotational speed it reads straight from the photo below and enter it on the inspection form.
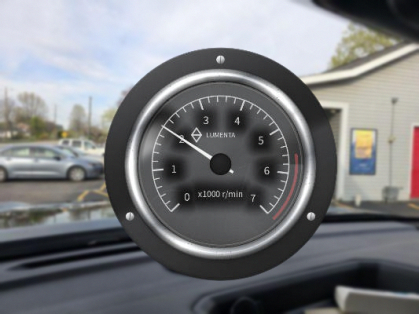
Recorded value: 2000 rpm
